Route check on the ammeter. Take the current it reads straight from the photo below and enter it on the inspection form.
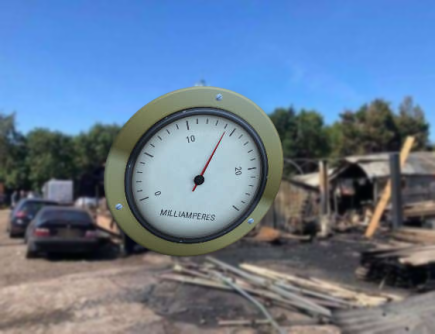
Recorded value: 14 mA
